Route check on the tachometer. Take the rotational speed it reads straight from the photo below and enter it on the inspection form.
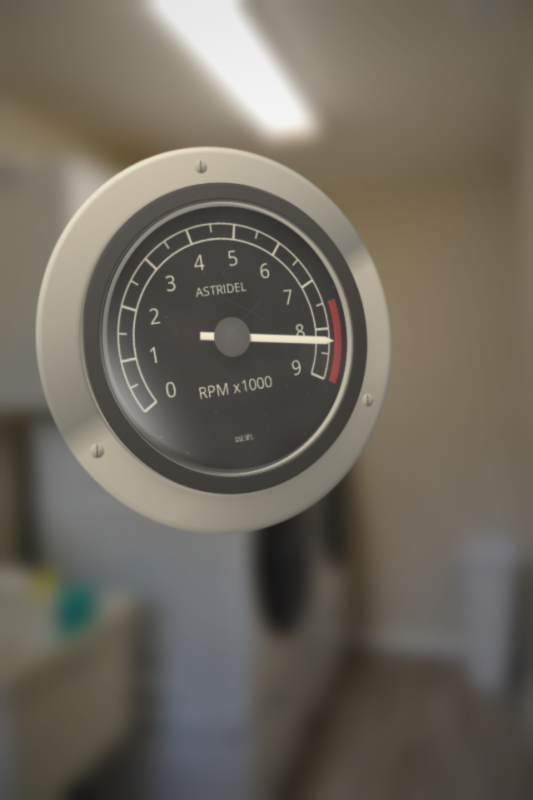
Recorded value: 8250 rpm
